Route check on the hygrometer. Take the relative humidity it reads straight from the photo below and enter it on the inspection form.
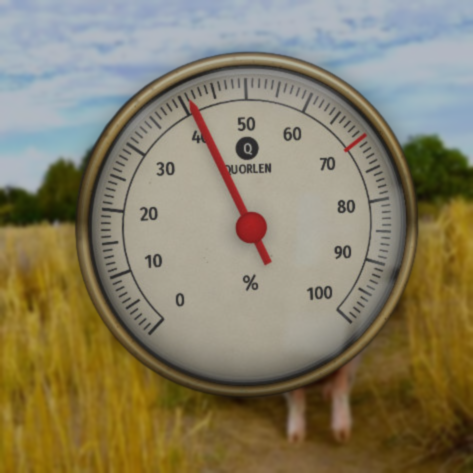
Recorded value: 41 %
